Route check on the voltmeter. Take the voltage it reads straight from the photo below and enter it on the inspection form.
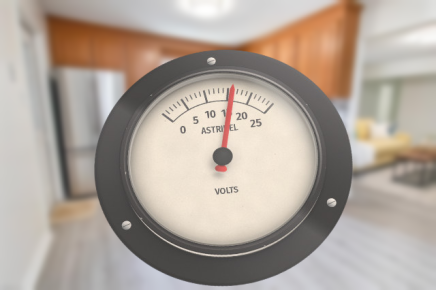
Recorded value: 16 V
